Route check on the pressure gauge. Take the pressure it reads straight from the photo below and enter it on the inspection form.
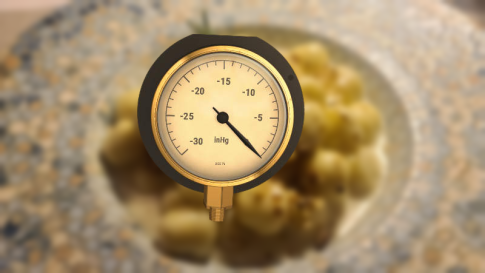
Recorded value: 0 inHg
